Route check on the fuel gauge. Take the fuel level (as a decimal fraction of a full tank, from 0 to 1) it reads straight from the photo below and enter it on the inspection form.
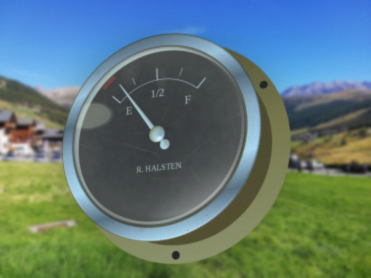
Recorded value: 0.125
